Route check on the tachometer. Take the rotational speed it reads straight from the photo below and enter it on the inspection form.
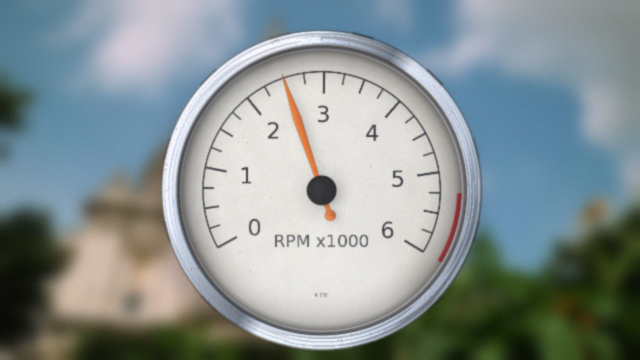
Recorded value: 2500 rpm
